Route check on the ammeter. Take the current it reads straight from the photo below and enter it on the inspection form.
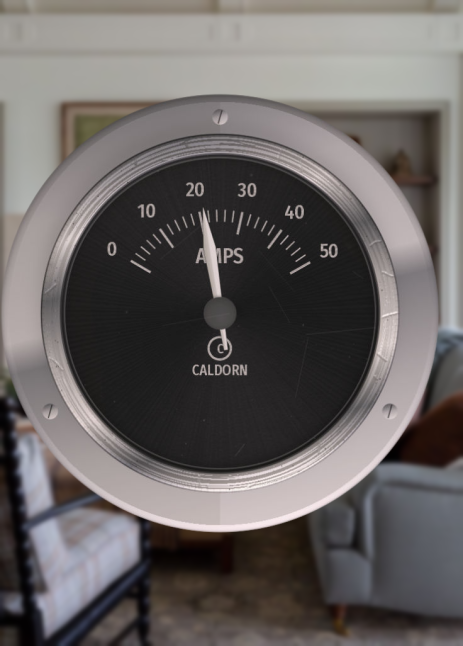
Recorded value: 21 A
